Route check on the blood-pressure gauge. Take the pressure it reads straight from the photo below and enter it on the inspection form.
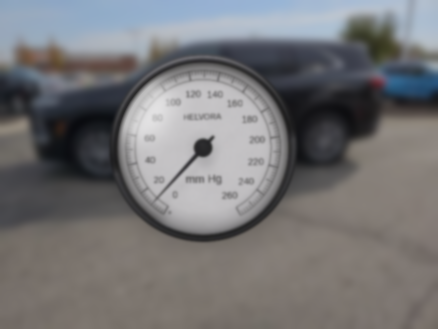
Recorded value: 10 mmHg
